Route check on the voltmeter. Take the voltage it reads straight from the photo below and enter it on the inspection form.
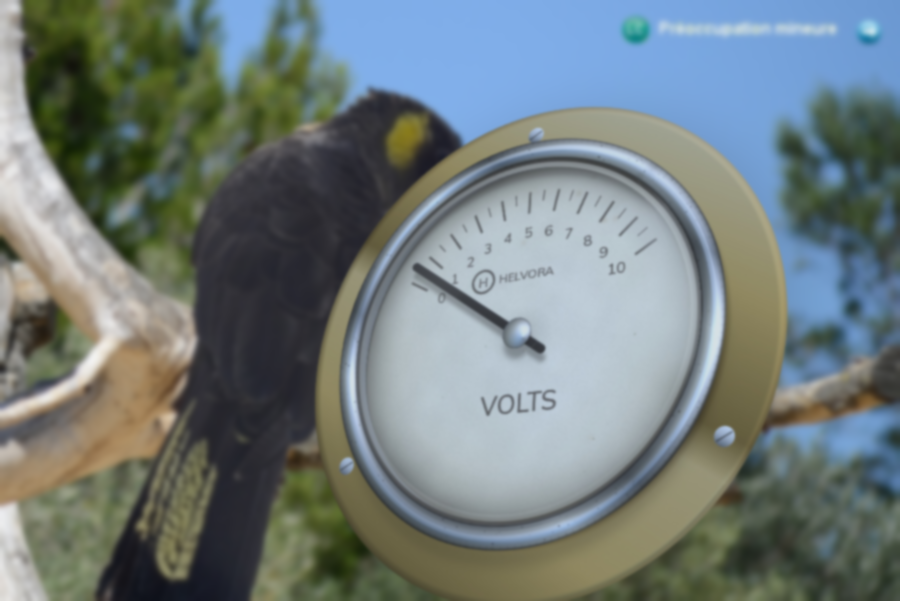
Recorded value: 0.5 V
